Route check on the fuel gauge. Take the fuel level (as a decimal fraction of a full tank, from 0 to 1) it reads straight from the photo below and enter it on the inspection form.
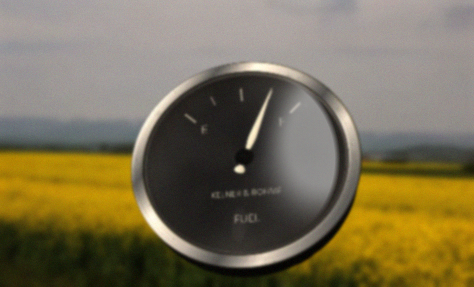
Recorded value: 0.75
